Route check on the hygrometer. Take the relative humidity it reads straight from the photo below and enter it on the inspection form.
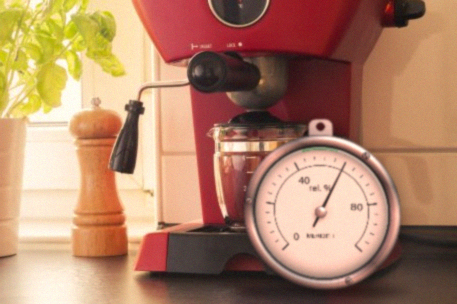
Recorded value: 60 %
